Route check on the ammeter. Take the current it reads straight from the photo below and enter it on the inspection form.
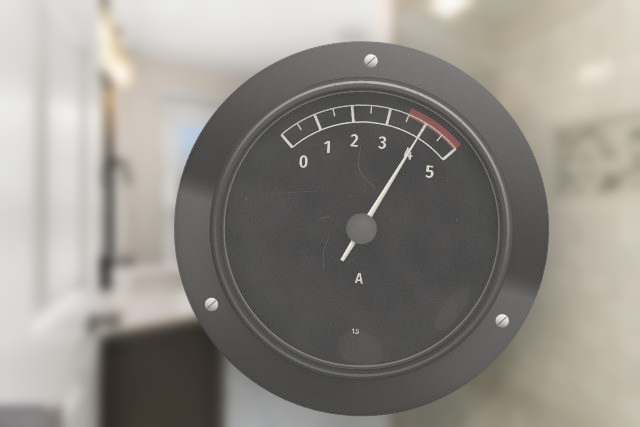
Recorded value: 4 A
